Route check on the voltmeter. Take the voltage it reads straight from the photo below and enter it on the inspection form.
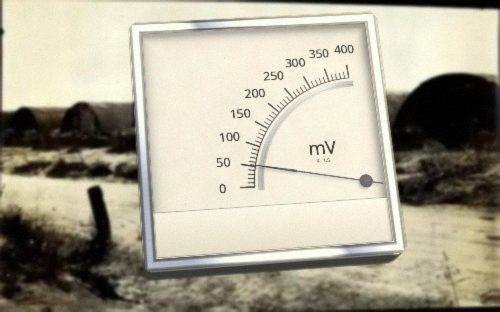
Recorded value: 50 mV
